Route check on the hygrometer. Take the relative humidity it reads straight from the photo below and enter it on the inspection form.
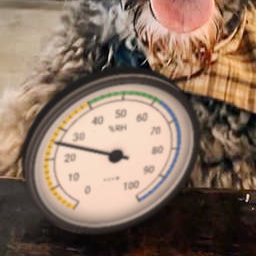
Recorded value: 26 %
